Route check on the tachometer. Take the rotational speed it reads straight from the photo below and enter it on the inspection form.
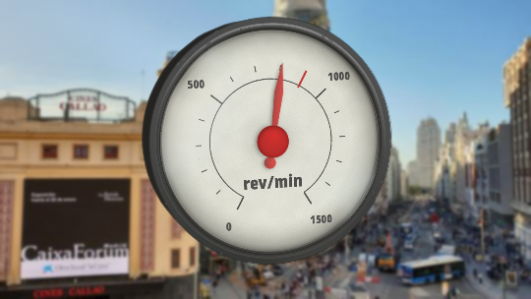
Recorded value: 800 rpm
